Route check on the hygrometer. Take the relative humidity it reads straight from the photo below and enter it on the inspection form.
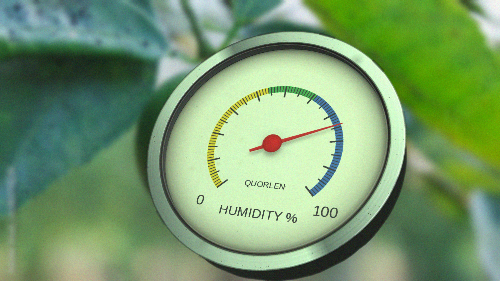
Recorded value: 75 %
